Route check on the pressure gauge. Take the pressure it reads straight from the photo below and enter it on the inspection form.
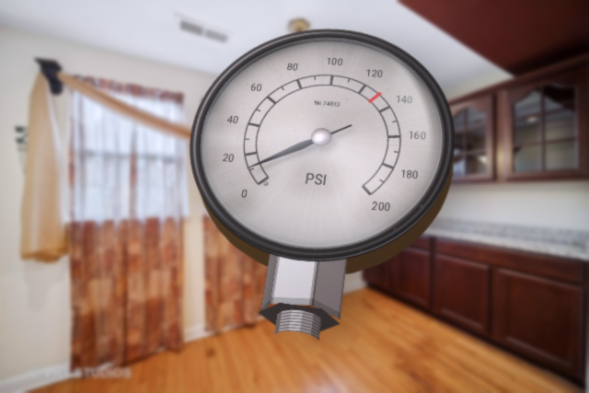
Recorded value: 10 psi
